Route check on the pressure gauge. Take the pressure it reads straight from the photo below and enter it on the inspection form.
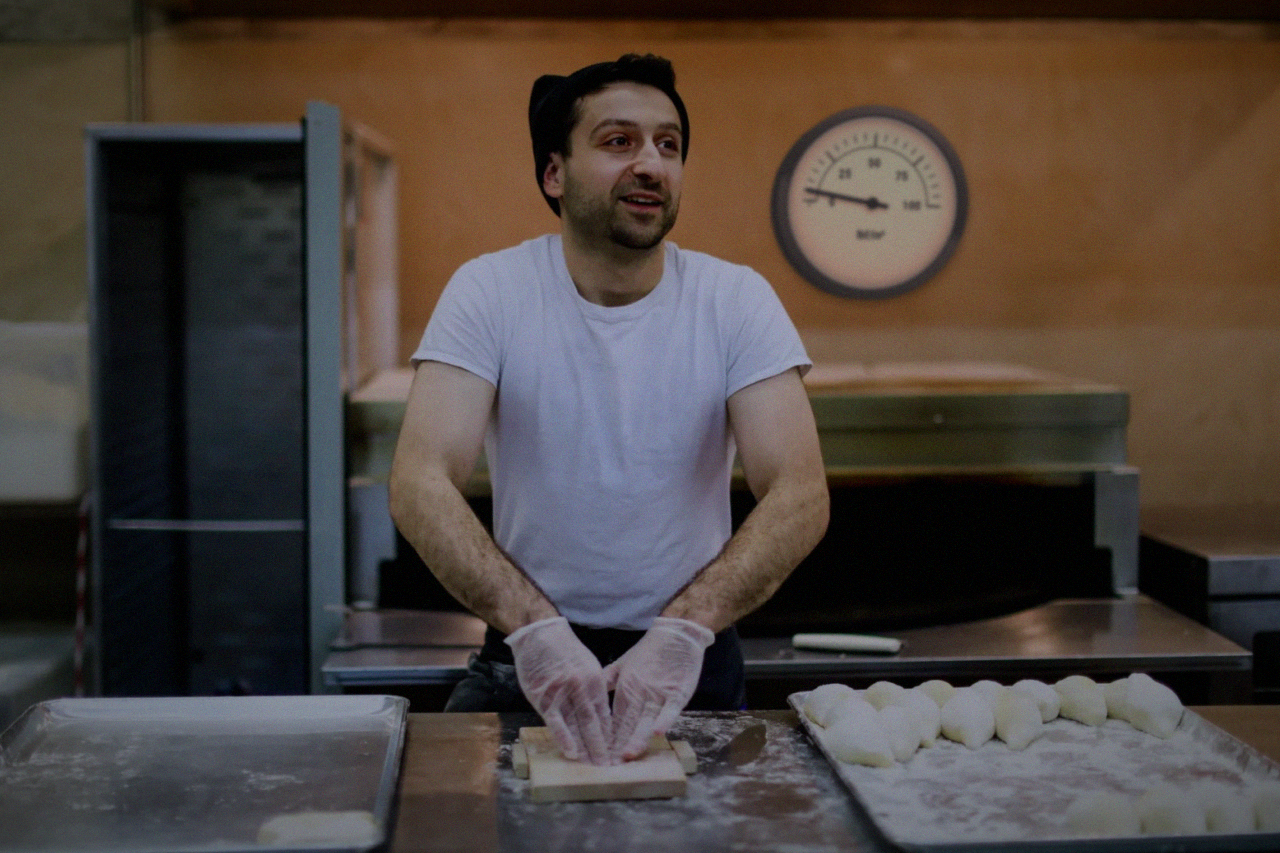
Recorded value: 5 psi
